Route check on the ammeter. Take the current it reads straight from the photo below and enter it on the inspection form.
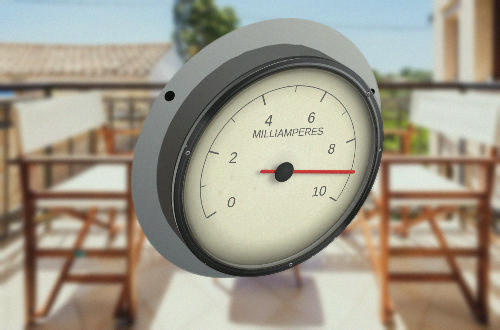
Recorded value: 9 mA
